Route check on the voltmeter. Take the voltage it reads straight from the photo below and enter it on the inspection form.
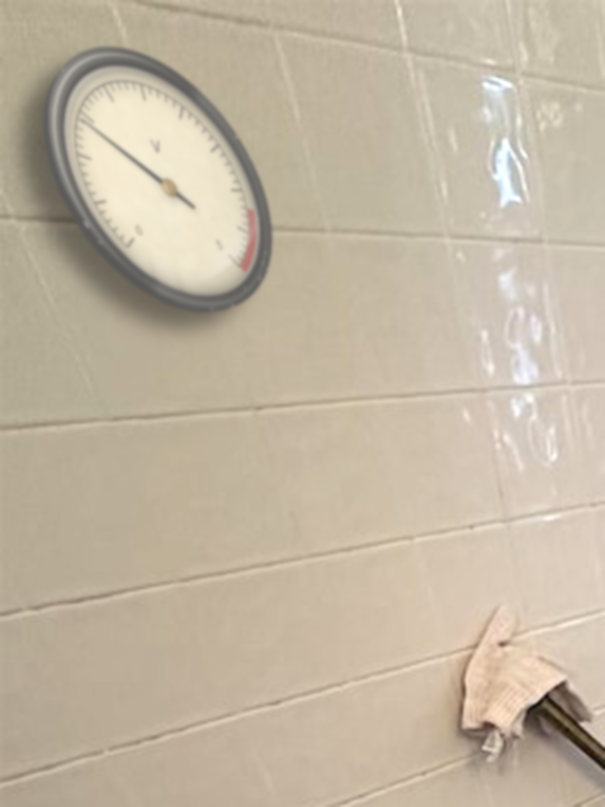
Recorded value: 1.4 V
